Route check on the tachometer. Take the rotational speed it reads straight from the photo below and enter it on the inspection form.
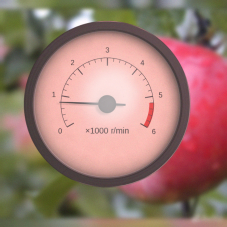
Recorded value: 800 rpm
